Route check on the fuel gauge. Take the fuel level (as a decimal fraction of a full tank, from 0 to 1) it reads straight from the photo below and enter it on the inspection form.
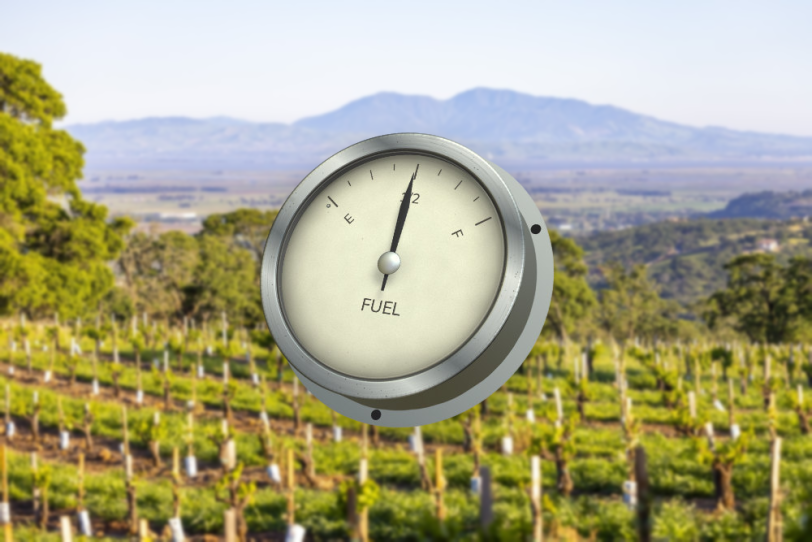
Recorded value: 0.5
